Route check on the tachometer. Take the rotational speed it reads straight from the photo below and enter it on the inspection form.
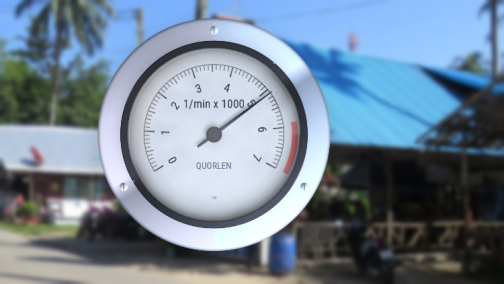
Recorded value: 5100 rpm
